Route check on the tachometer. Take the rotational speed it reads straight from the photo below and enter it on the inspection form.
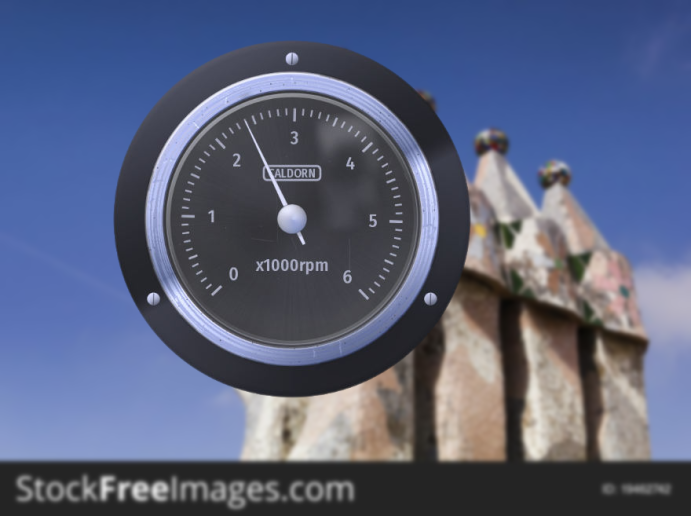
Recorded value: 2400 rpm
